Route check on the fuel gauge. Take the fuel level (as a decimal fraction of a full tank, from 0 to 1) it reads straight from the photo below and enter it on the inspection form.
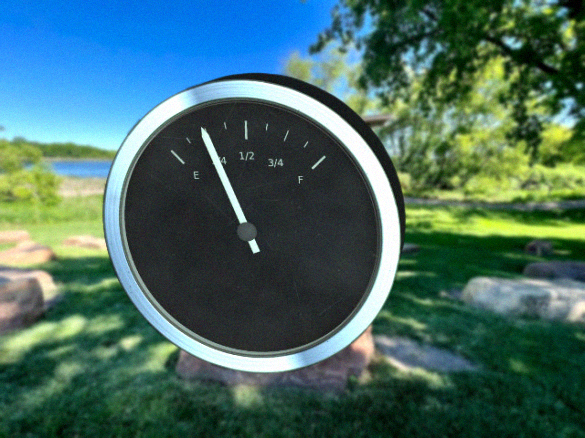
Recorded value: 0.25
